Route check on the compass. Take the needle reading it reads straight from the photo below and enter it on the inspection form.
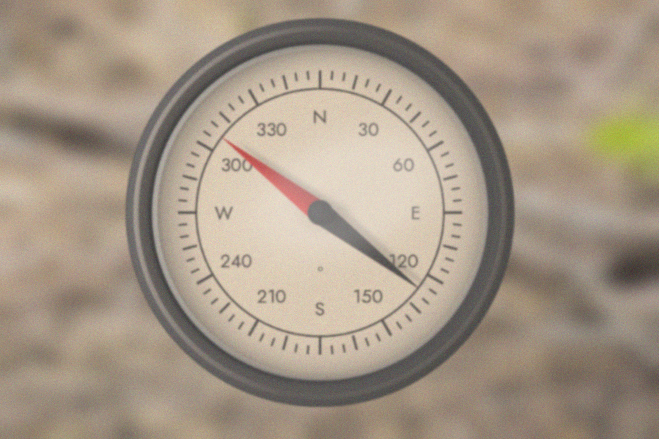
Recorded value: 307.5 °
